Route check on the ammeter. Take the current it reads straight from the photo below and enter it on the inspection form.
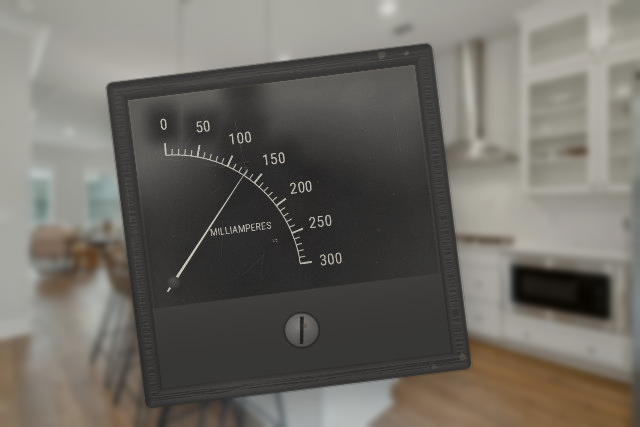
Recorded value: 130 mA
